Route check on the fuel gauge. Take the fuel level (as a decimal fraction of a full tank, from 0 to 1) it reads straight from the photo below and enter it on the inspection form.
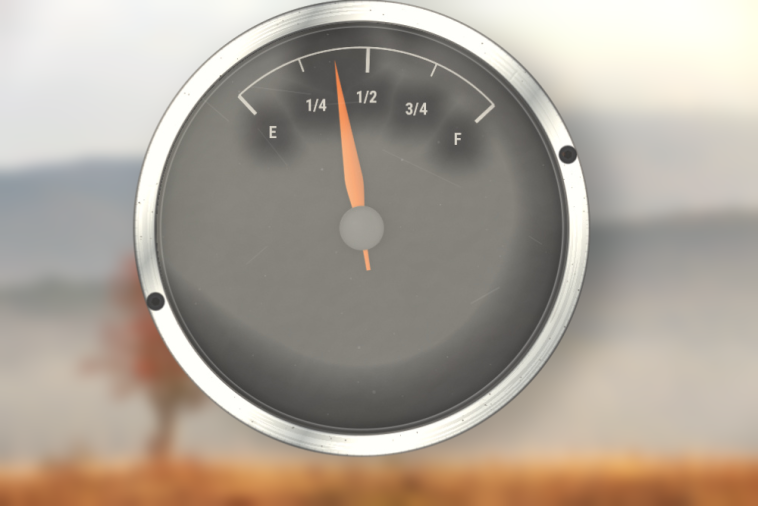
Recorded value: 0.375
